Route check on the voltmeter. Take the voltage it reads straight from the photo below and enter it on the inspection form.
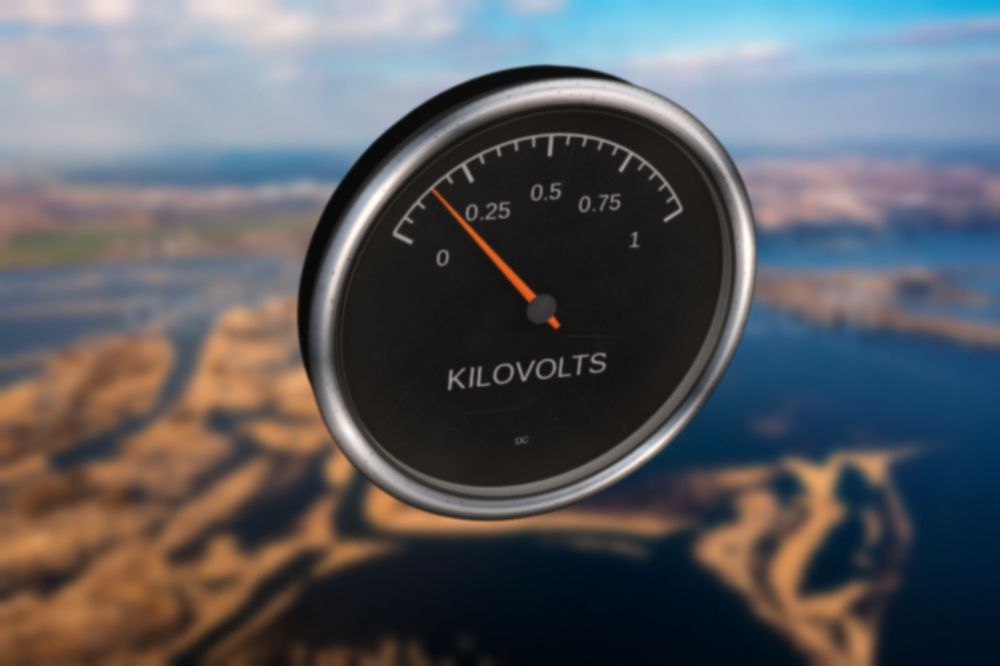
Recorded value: 0.15 kV
